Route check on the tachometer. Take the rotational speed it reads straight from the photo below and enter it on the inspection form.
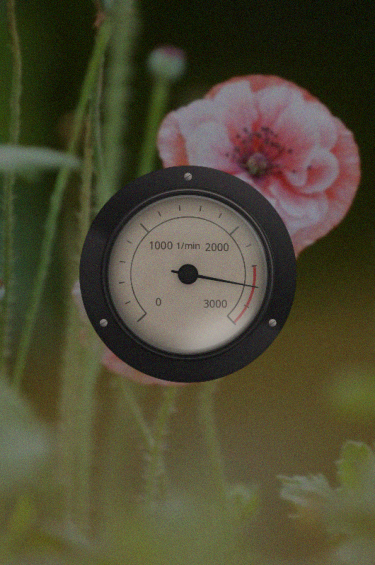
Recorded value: 2600 rpm
